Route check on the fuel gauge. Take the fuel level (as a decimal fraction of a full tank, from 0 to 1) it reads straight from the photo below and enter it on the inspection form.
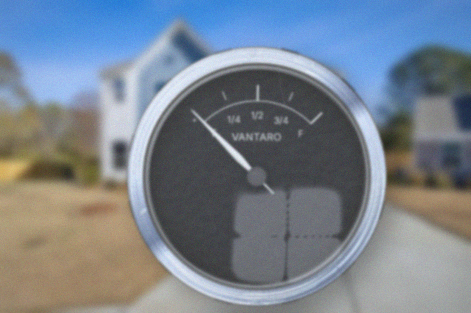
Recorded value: 0
